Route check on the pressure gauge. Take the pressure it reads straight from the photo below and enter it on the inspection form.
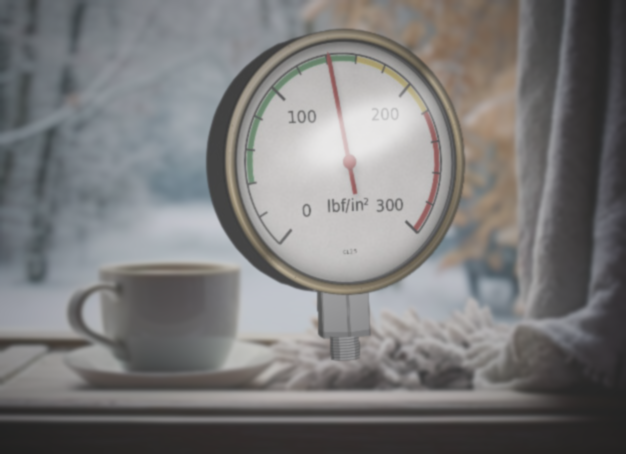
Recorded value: 140 psi
